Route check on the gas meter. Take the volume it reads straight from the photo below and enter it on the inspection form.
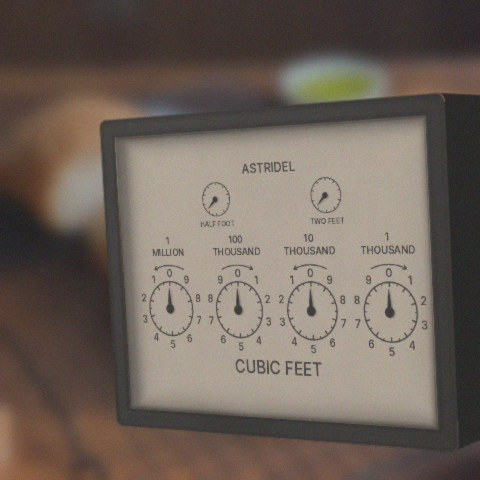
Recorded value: 0 ft³
